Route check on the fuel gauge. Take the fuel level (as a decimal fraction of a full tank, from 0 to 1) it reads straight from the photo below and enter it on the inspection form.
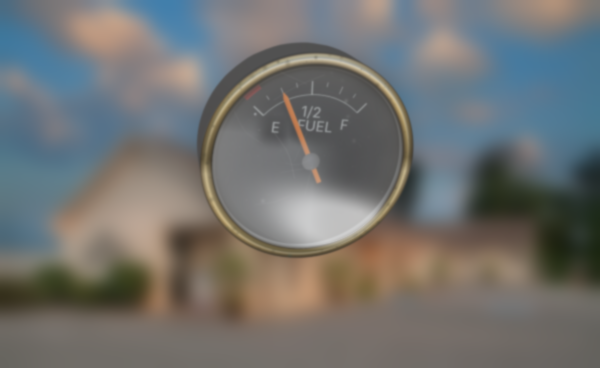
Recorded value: 0.25
